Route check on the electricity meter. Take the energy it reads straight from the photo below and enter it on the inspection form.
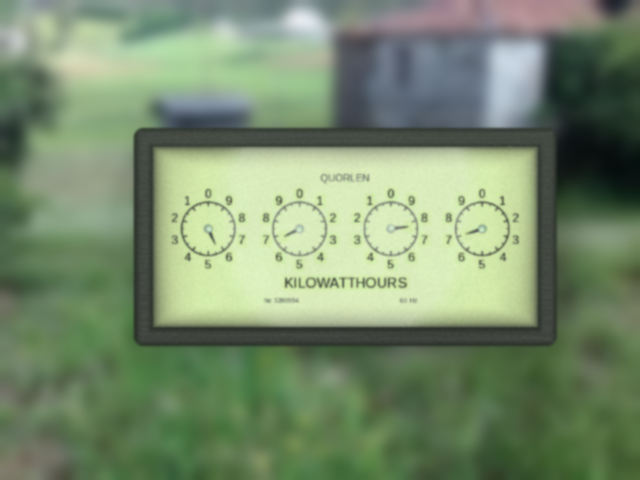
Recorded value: 5677 kWh
